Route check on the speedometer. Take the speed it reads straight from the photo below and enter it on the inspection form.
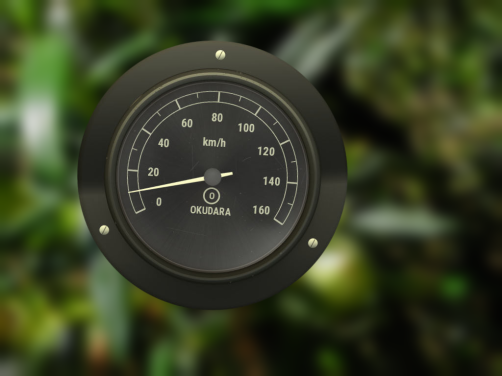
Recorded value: 10 km/h
